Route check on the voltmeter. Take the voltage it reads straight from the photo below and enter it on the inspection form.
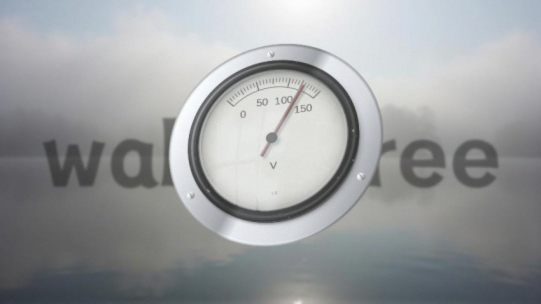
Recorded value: 125 V
